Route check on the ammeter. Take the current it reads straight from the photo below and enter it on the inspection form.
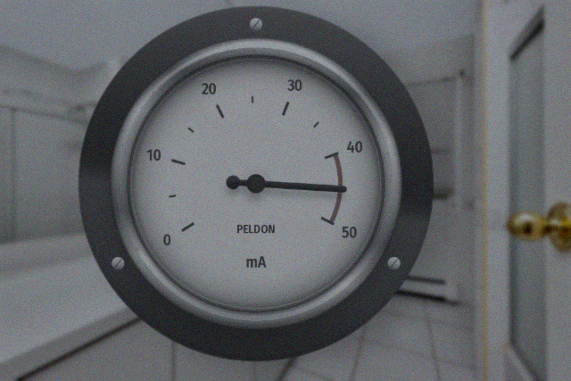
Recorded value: 45 mA
